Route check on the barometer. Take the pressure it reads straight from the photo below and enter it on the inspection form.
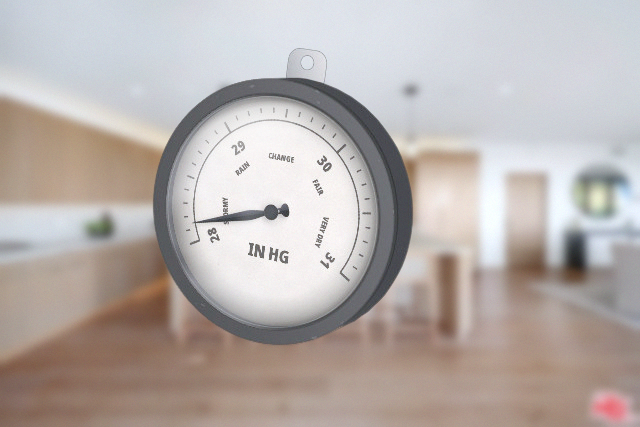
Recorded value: 28.15 inHg
